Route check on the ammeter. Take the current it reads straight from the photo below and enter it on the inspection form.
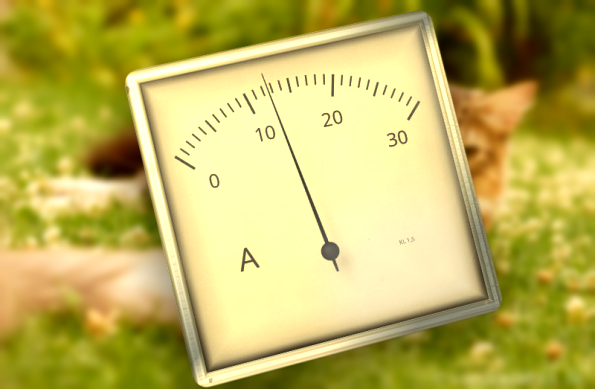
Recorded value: 12.5 A
